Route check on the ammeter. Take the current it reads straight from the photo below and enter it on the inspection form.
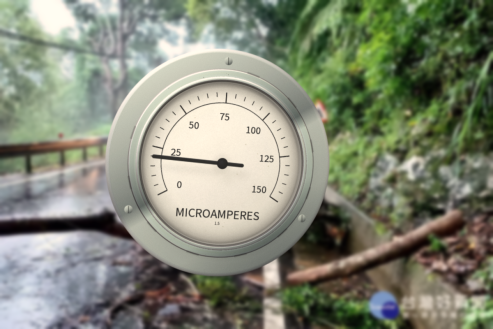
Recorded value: 20 µA
